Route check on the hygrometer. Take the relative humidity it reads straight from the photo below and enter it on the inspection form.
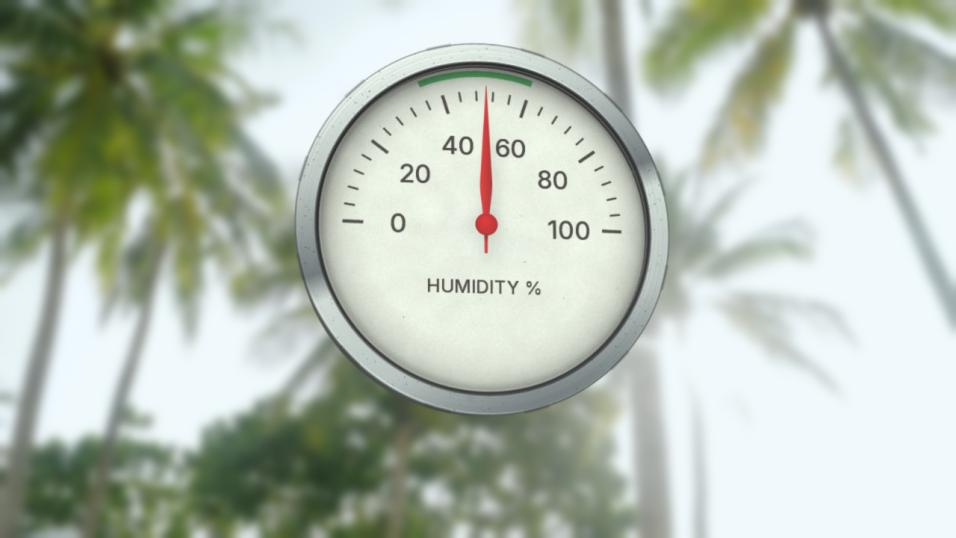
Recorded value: 50 %
